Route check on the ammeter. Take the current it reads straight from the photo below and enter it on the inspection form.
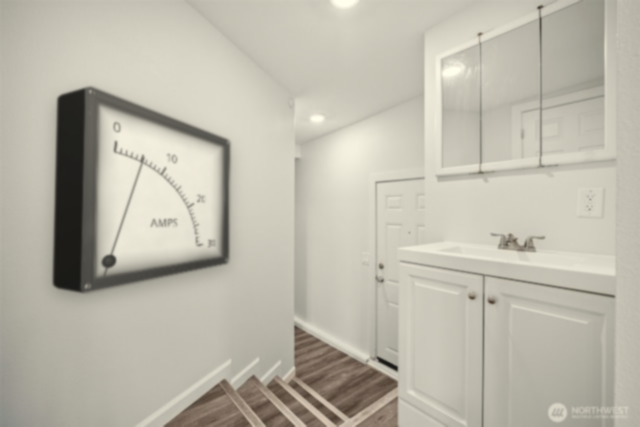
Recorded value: 5 A
